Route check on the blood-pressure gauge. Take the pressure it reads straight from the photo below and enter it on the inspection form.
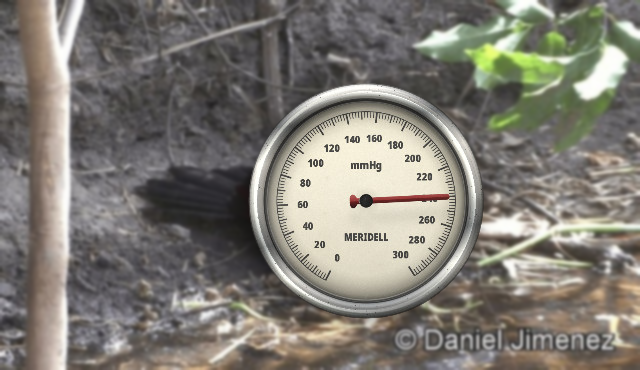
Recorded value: 240 mmHg
